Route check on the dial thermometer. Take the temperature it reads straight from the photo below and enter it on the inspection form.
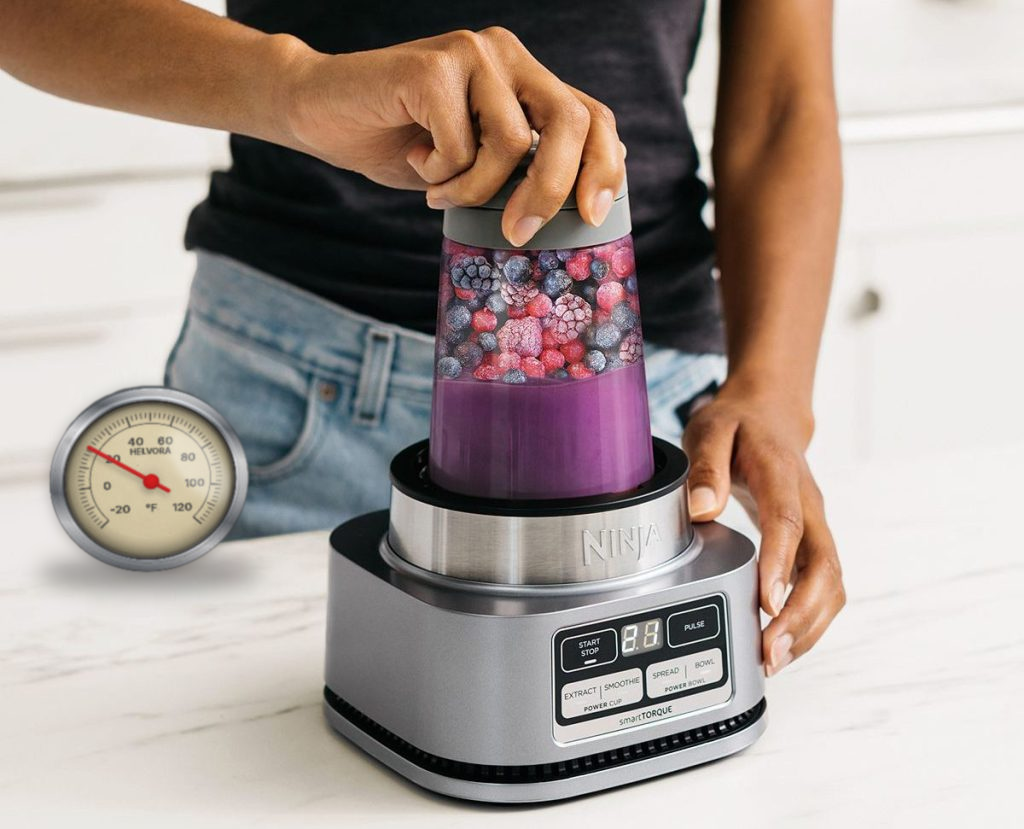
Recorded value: 20 °F
